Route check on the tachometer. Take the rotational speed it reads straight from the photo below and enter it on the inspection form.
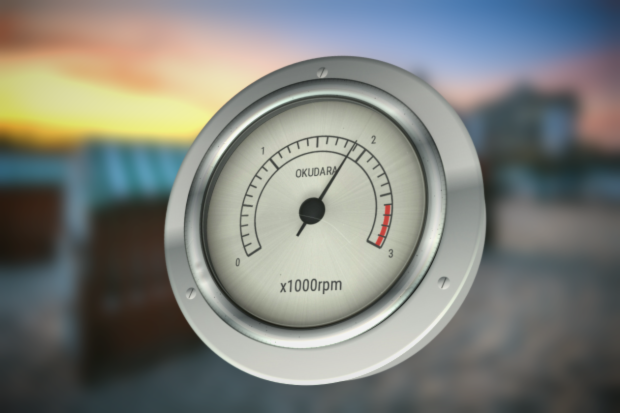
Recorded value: 1900 rpm
